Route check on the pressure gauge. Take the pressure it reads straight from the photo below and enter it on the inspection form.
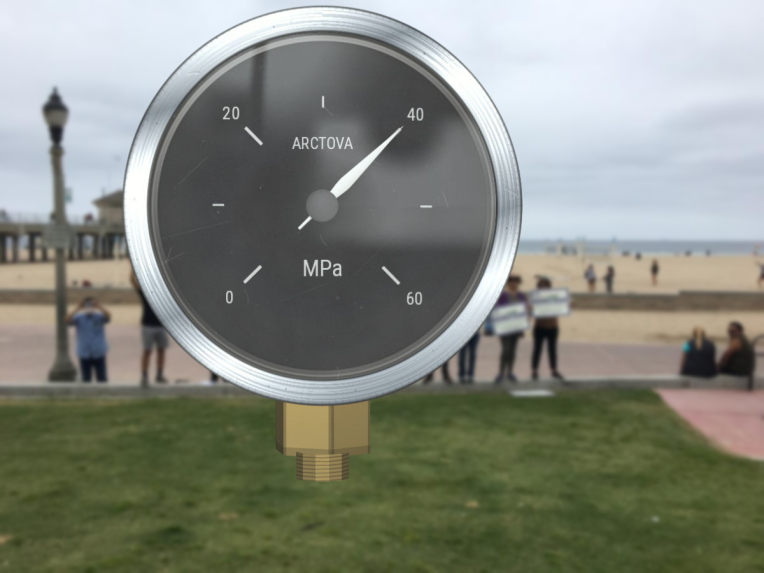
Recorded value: 40 MPa
